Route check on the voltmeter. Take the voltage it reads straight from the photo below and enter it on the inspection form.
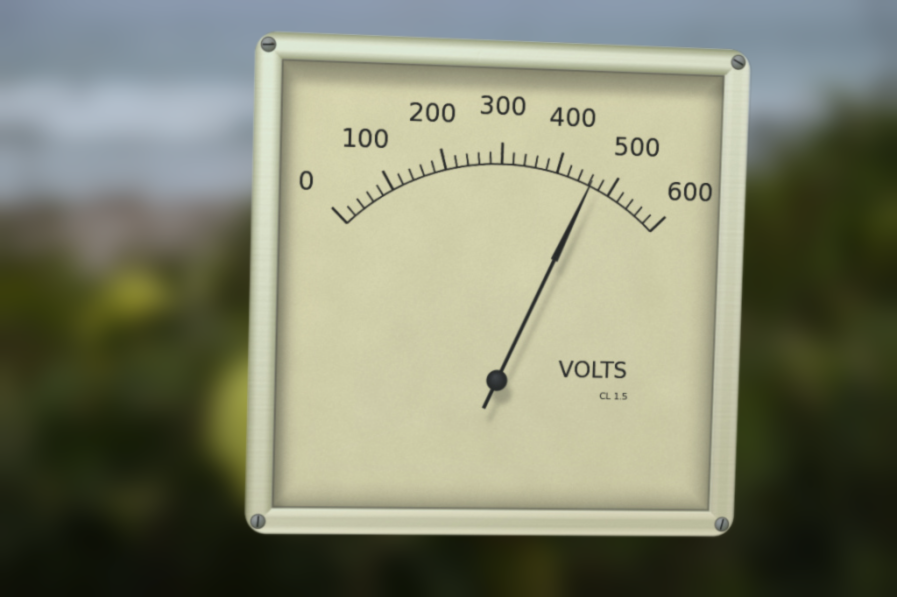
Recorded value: 460 V
